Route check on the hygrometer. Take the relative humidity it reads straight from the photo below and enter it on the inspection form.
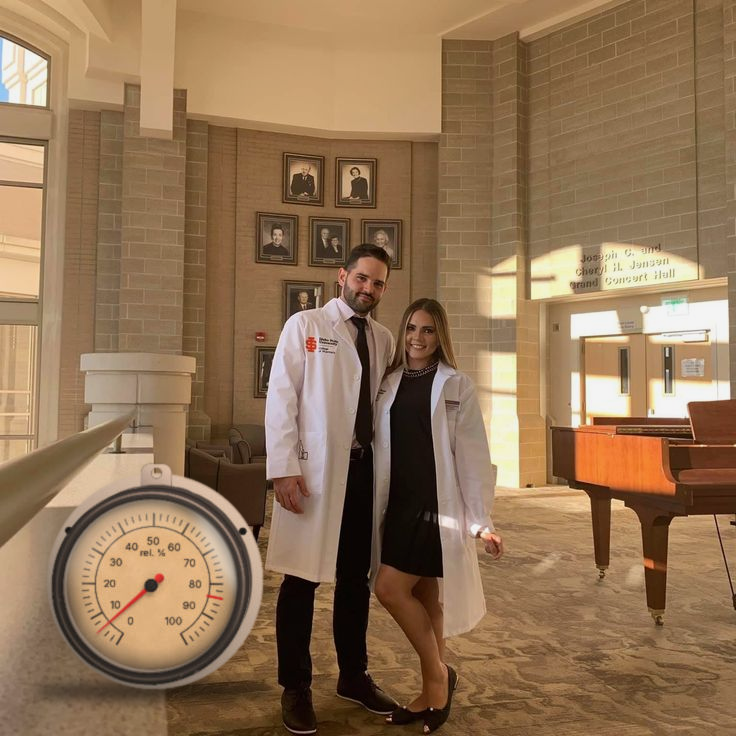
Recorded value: 6 %
